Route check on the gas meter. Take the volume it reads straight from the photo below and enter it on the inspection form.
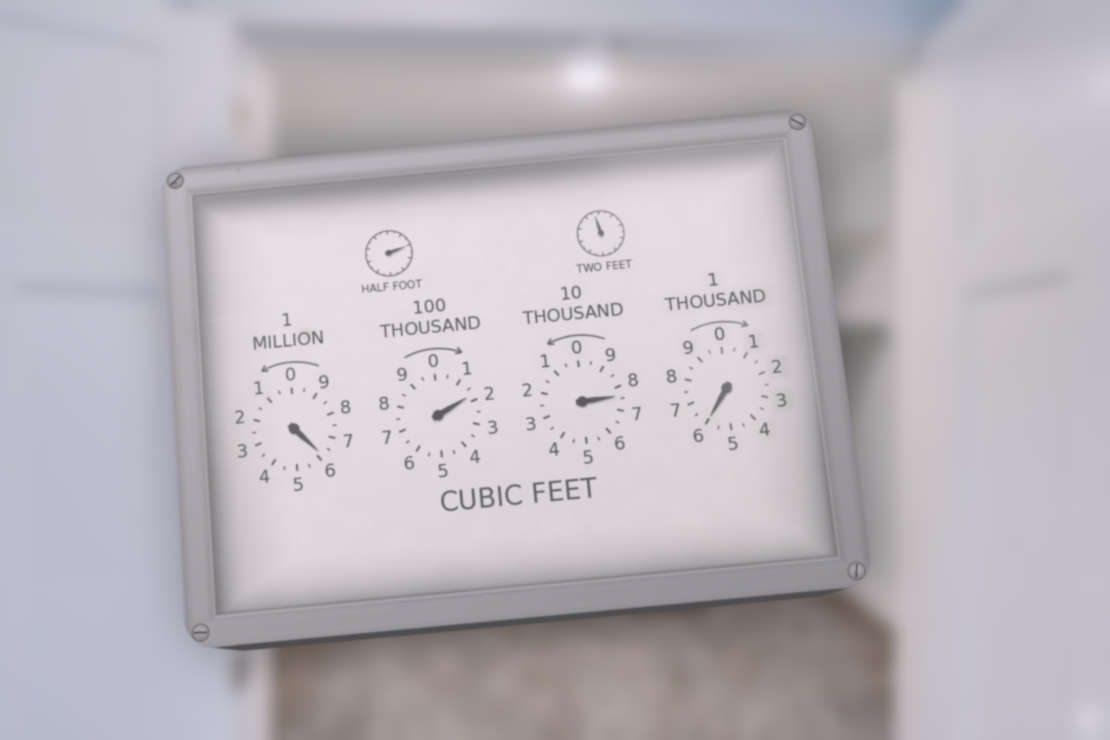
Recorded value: 617600 ft³
